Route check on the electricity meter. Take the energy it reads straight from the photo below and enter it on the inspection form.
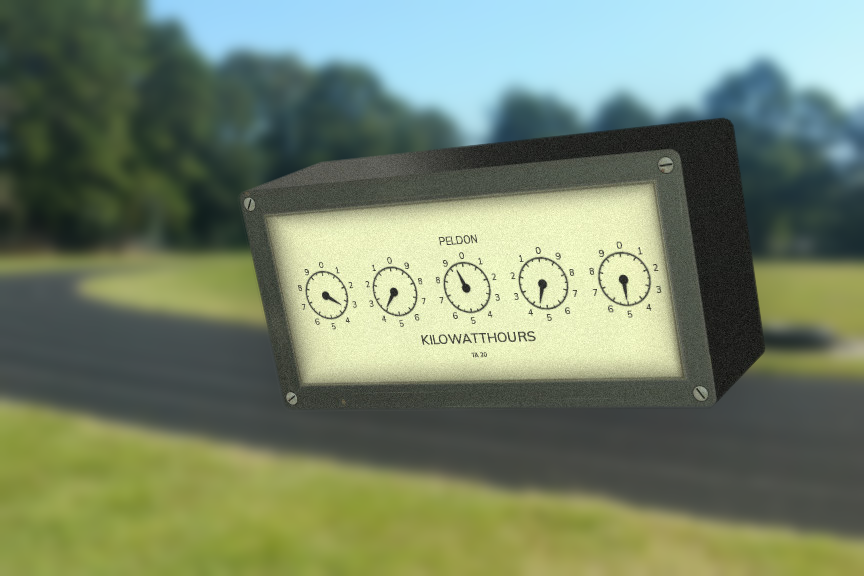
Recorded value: 33945 kWh
